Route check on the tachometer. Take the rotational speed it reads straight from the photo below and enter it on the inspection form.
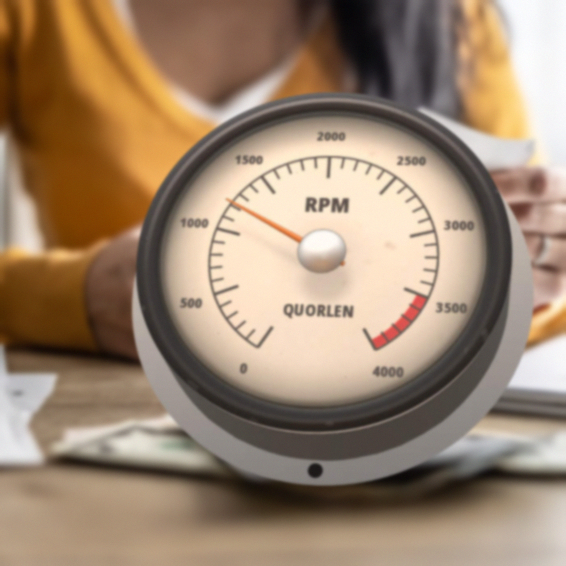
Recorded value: 1200 rpm
